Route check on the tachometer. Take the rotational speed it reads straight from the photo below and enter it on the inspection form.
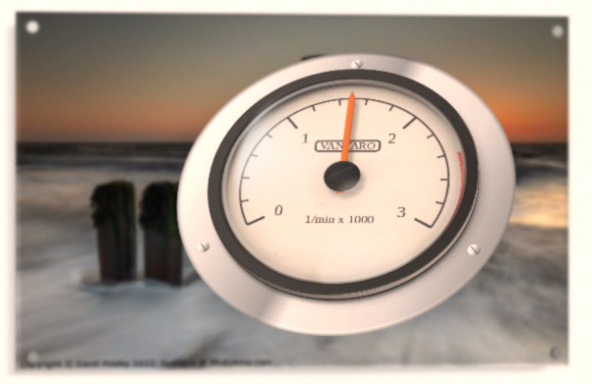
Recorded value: 1500 rpm
